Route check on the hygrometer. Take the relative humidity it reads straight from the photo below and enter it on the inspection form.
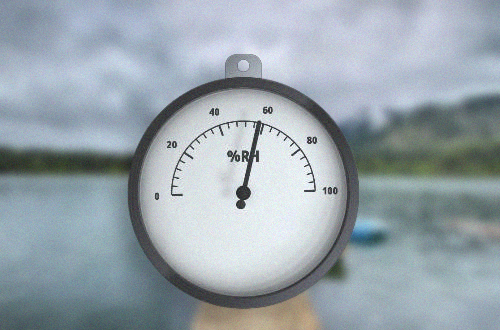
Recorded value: 58 %
